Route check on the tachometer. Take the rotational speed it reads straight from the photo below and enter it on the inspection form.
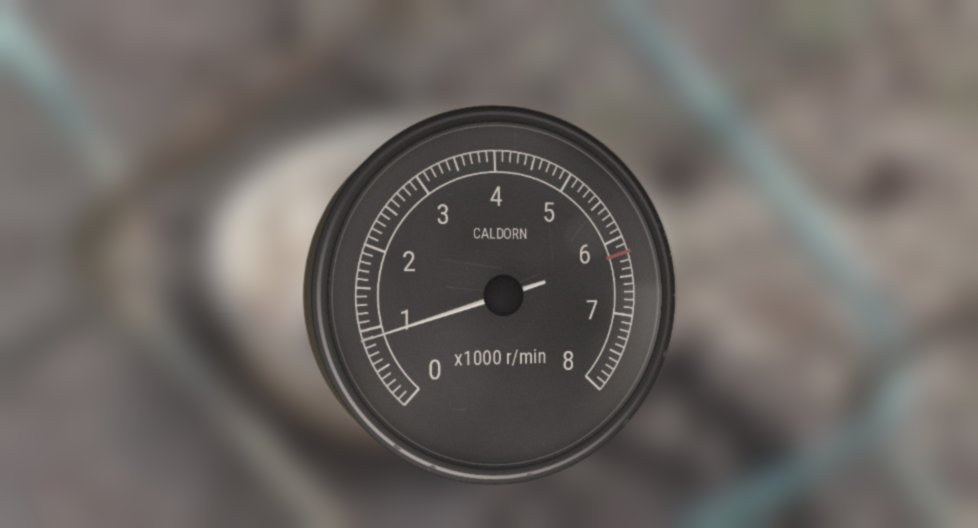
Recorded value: 900 rpm
